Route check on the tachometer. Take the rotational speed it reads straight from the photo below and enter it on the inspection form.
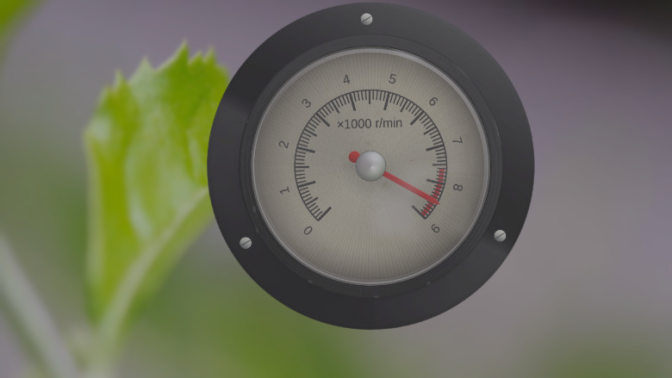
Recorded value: 8500 rpm
